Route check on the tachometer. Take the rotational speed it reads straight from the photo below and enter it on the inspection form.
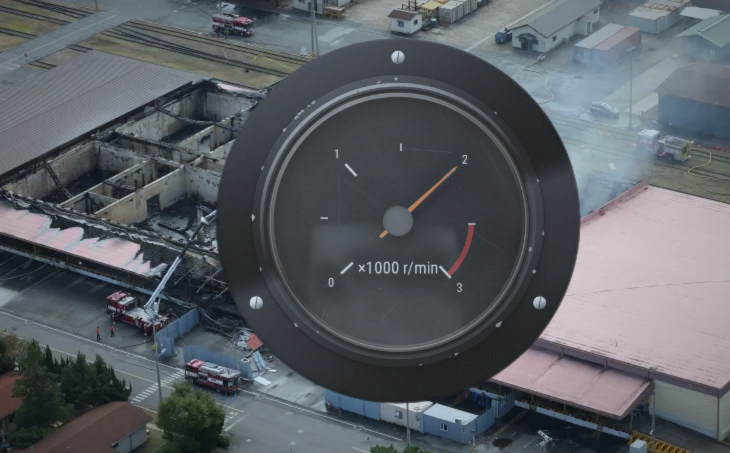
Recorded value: 2000 rpm
